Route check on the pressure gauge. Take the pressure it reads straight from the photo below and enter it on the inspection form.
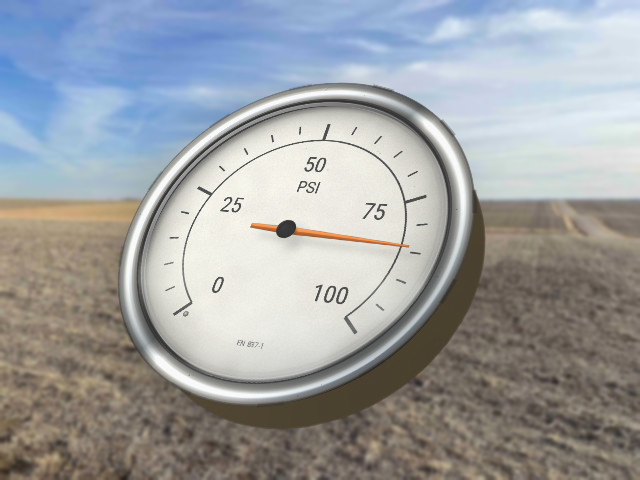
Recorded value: 85 psi
